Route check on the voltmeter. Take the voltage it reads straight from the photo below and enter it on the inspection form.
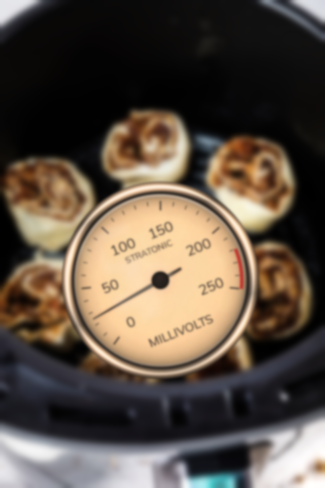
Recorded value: 25 mV
